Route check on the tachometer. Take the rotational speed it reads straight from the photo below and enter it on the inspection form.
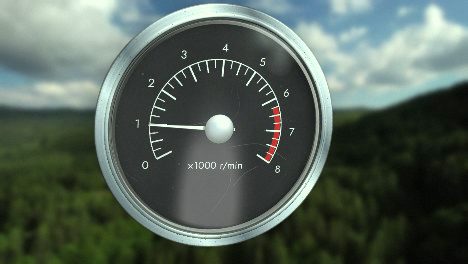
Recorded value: 1000 rpm
